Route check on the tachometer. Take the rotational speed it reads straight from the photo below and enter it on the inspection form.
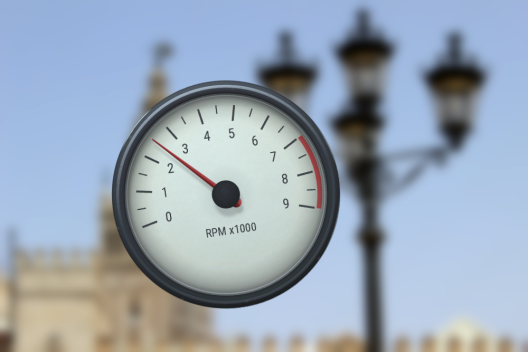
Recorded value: 2500 rpm
